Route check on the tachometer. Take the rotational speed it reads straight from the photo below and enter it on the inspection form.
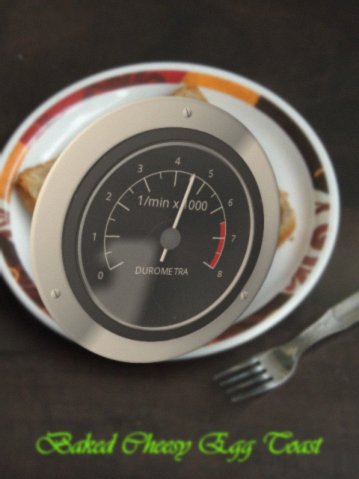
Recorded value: 4500 rpm
